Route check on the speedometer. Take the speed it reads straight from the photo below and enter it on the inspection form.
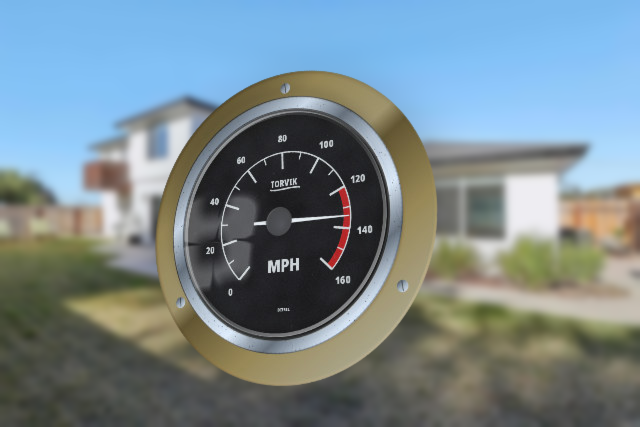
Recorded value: 135 mph
